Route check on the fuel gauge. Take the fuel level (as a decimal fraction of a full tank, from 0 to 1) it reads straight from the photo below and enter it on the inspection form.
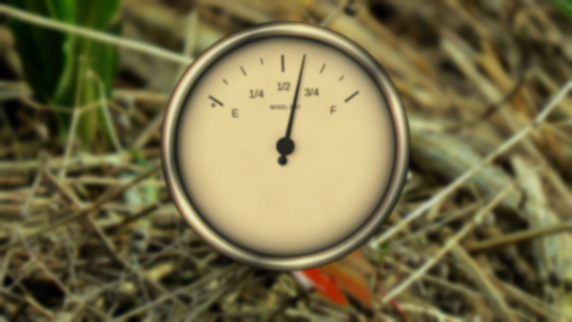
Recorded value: 0.625
